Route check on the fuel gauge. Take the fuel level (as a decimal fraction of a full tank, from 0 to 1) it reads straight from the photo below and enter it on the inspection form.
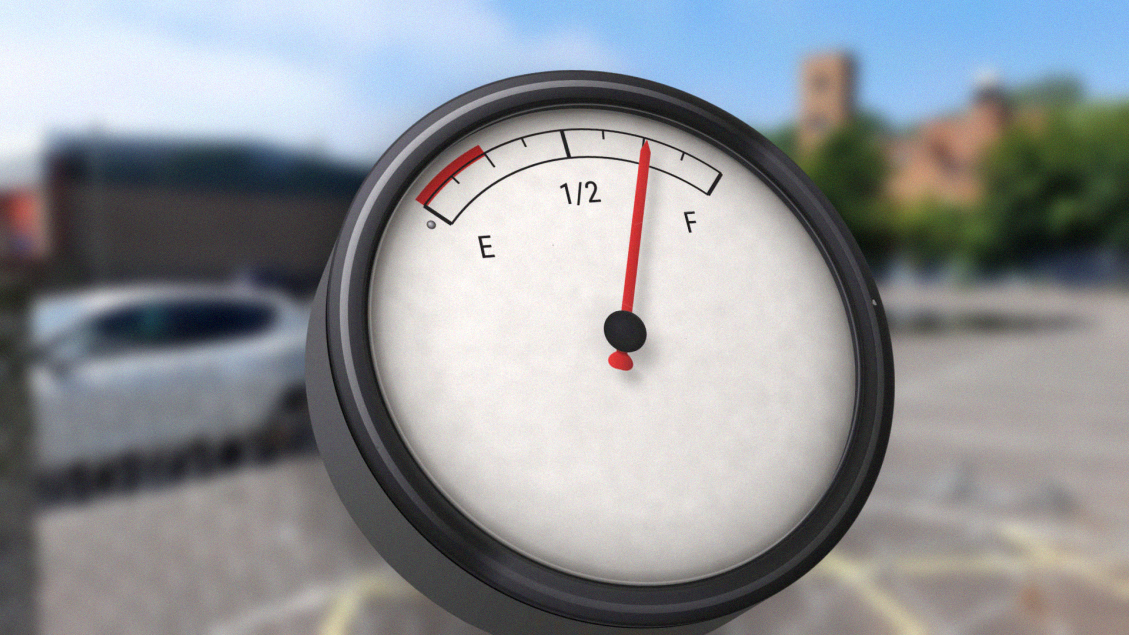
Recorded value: 0.75
